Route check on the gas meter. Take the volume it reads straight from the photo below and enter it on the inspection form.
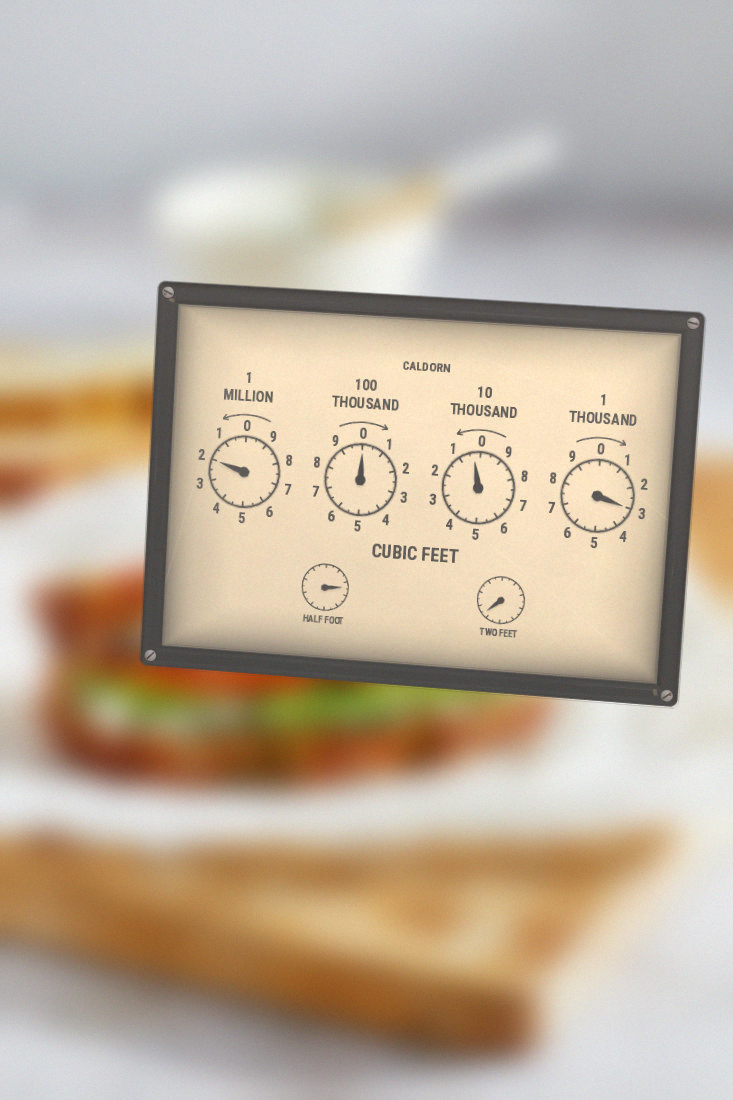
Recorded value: 200300 ft³
